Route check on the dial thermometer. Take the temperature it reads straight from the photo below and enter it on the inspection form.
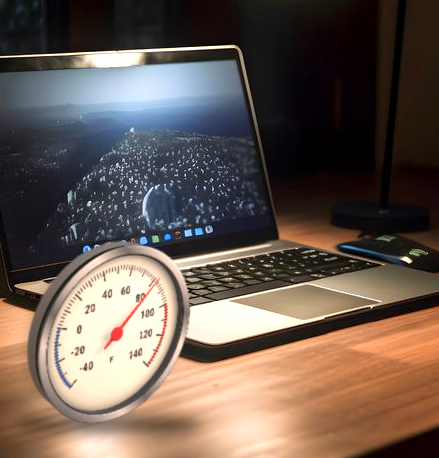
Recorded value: 80 °F
